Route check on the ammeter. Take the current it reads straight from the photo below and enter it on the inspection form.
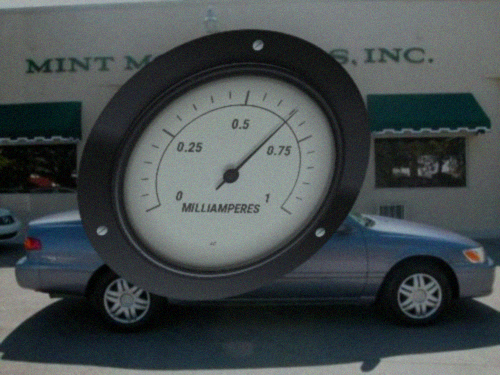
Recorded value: 0.65 mA
